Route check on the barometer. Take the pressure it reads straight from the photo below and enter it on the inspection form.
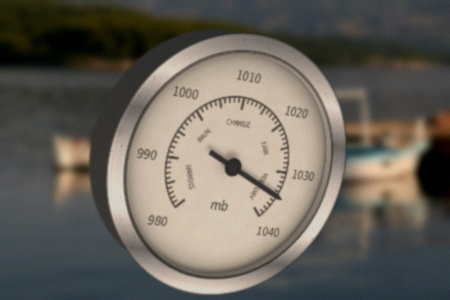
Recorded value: 1035 mbar
